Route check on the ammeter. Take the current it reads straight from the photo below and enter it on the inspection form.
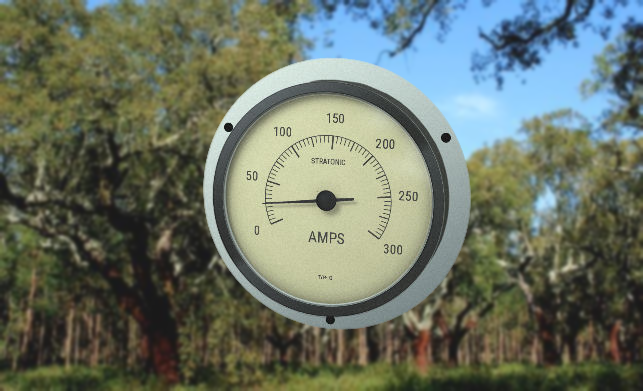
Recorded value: 25 A
